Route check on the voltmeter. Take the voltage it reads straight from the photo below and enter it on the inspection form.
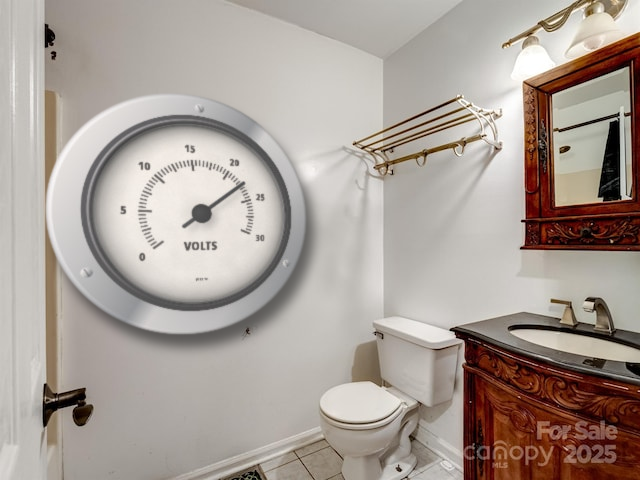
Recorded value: 22.5 V
